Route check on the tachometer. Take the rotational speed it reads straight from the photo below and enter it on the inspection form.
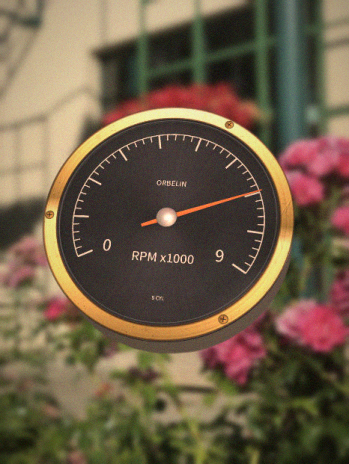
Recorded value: 7000 rpm
